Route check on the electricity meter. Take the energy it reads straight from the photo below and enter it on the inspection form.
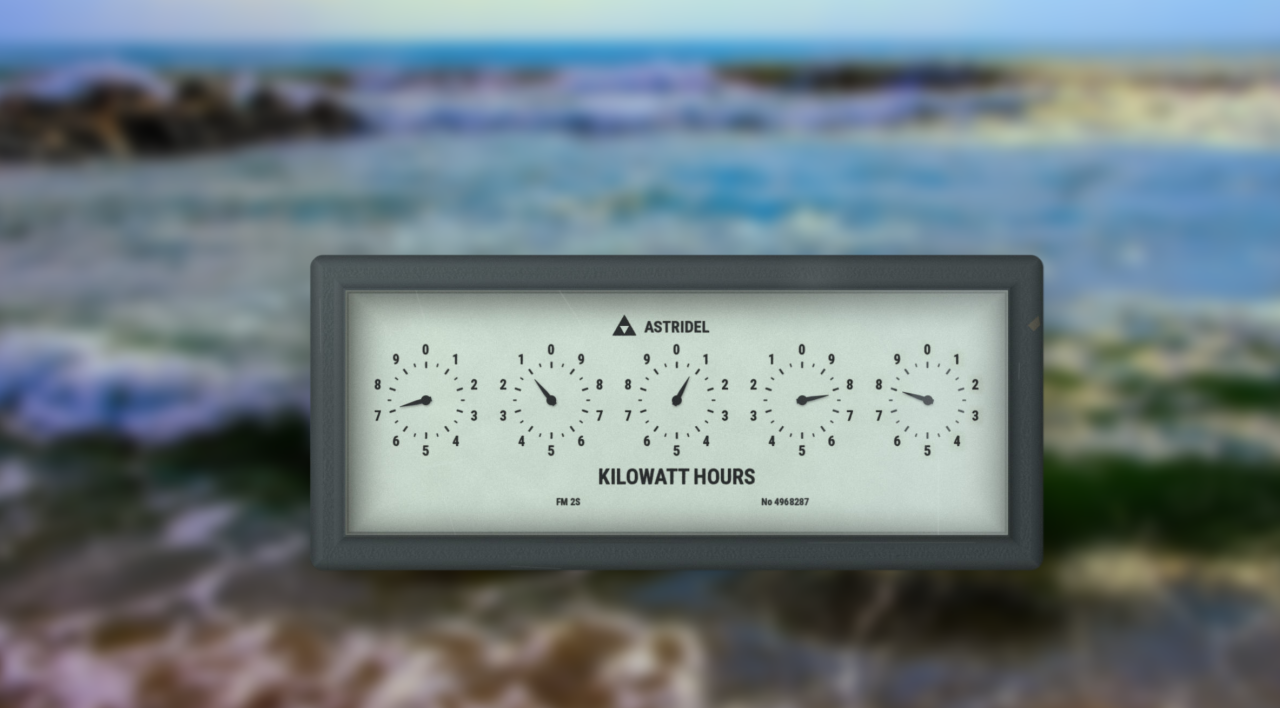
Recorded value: 71078 kWh
